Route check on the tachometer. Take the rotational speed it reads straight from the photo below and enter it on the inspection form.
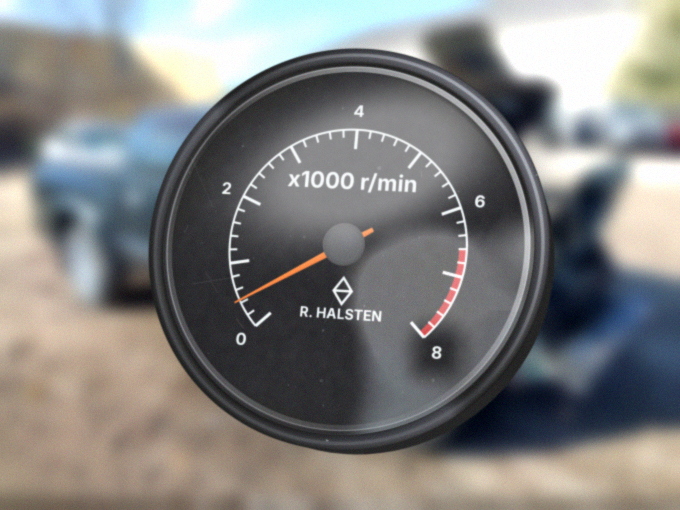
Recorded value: 400 rpm
